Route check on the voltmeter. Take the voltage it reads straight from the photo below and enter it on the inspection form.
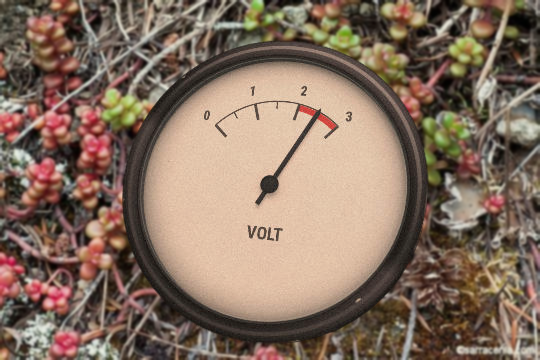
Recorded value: 2.5 V
